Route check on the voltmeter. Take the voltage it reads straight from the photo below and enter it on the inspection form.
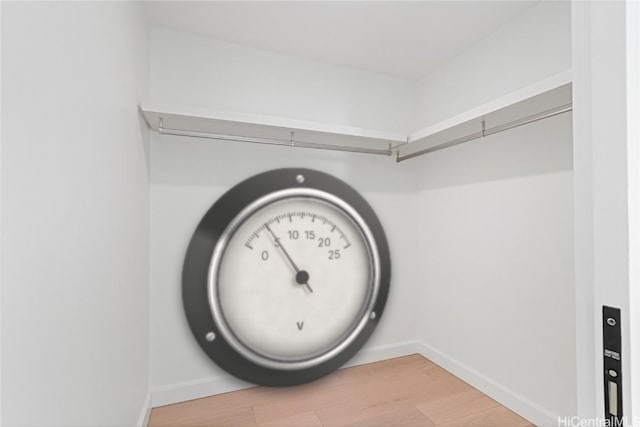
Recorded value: 5 V
